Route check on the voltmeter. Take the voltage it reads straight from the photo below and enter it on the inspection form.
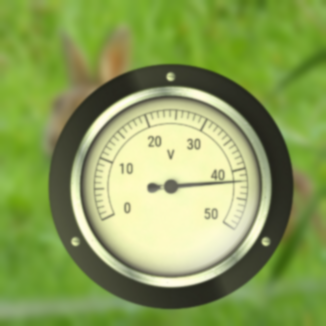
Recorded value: 42 V
